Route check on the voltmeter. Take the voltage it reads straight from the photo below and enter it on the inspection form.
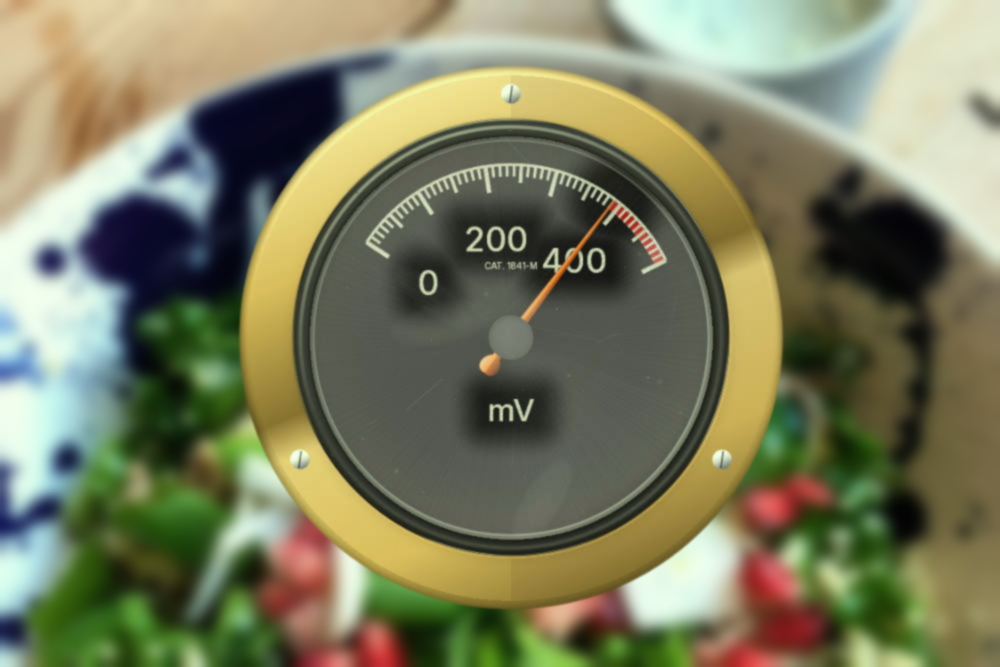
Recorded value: 390 mV
